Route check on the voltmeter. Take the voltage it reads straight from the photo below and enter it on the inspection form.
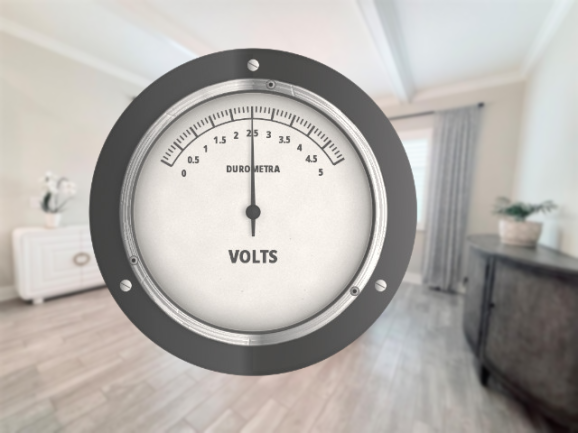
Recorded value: 2.5 V
